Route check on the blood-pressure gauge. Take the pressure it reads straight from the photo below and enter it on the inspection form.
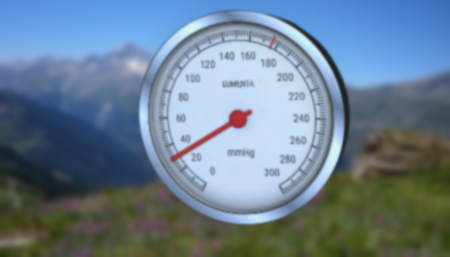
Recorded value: 30 mmHg
